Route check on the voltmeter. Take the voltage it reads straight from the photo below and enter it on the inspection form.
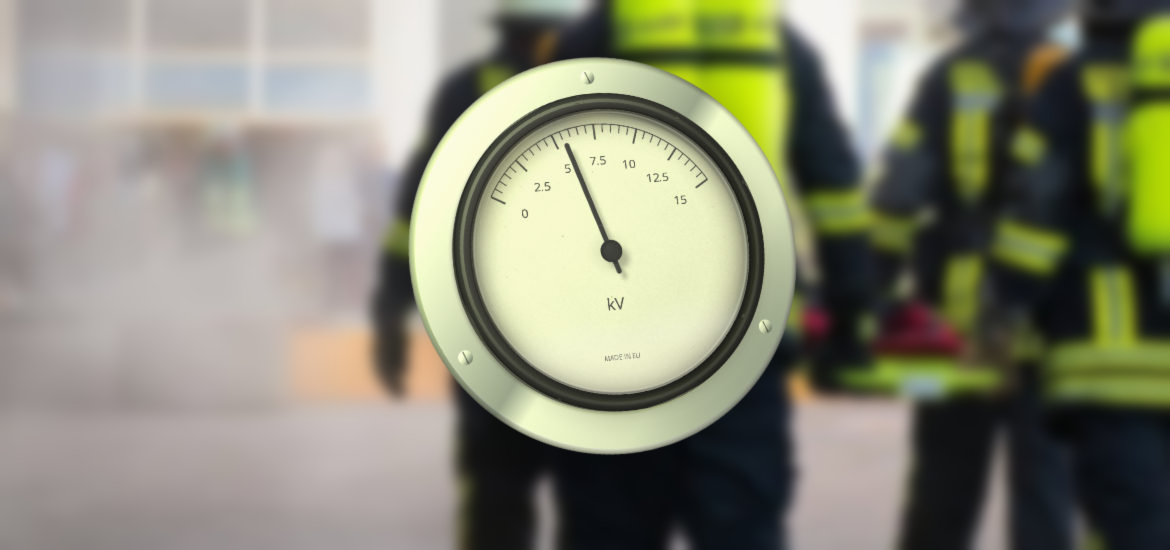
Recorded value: 5.5 kV
